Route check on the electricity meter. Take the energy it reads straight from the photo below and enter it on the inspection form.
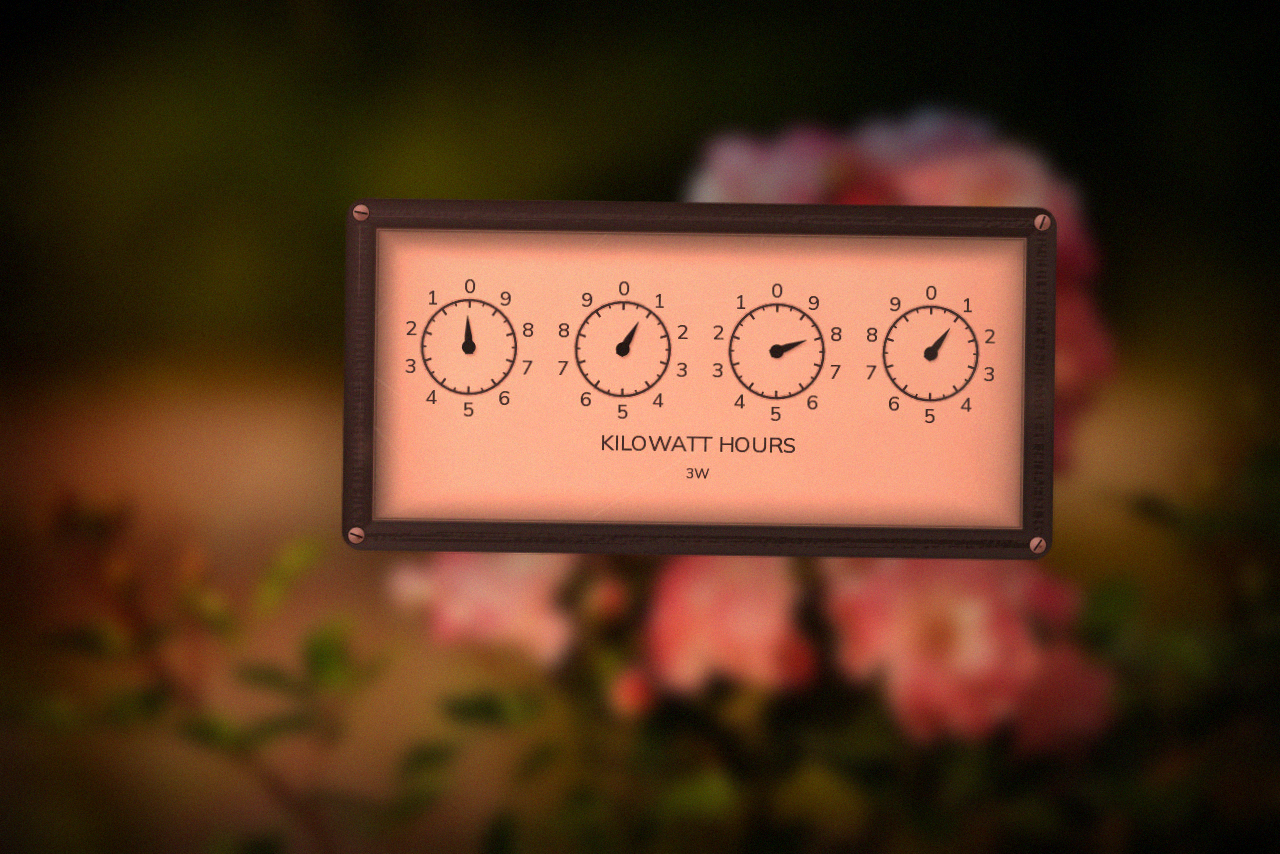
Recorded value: 81 kWh
